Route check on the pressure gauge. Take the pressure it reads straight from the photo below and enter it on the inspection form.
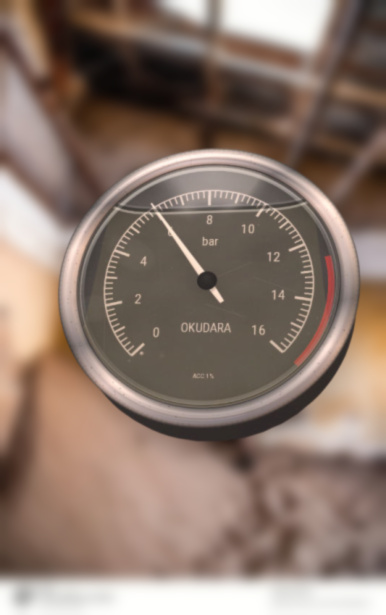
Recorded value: 6 bar
